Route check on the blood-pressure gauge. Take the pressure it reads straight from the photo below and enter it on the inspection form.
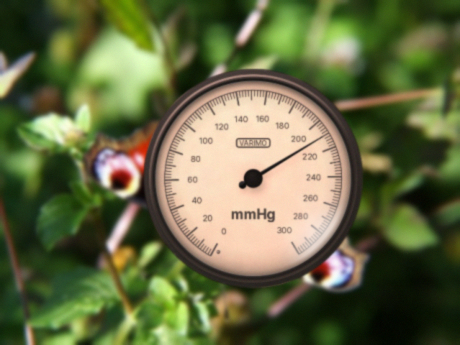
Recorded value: 210 mmHg
